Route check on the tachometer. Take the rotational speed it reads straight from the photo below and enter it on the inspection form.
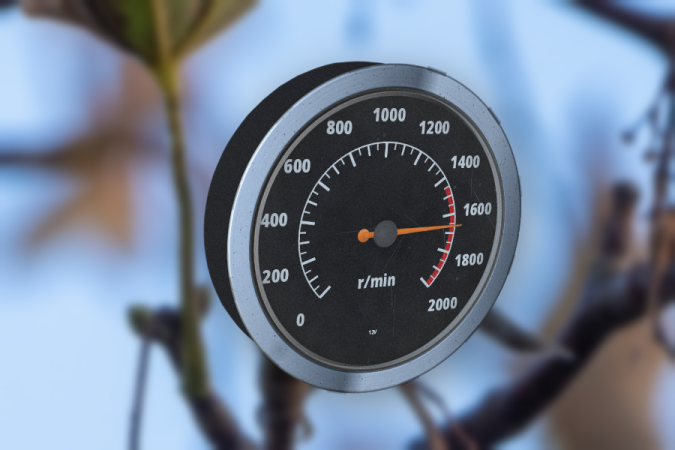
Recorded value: 1650 rpm
